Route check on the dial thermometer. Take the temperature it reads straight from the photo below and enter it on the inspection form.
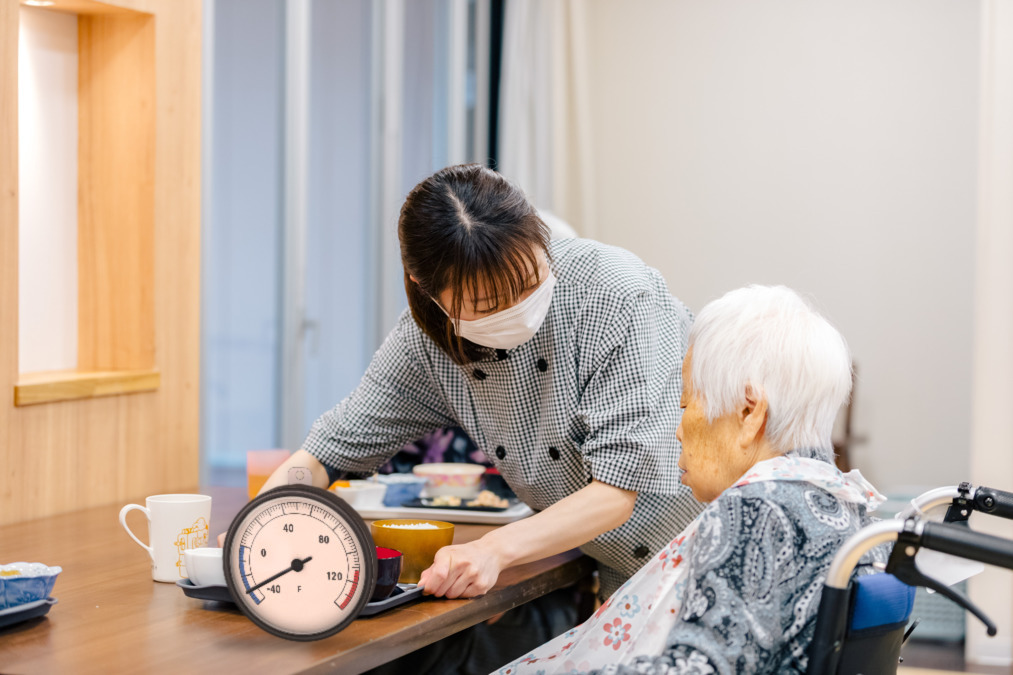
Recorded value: -30 °F
